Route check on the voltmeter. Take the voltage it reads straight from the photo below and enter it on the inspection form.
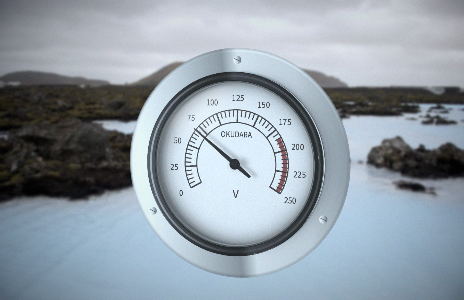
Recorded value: 70 V
